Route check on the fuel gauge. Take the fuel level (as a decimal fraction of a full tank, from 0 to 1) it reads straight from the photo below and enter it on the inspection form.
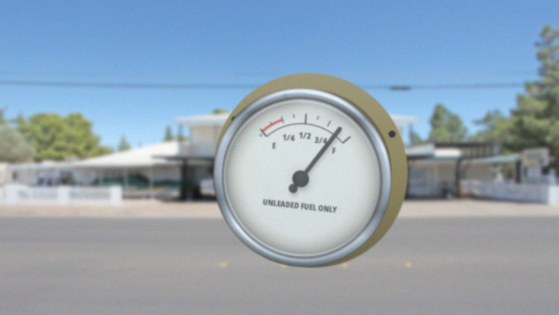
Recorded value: 0.875
